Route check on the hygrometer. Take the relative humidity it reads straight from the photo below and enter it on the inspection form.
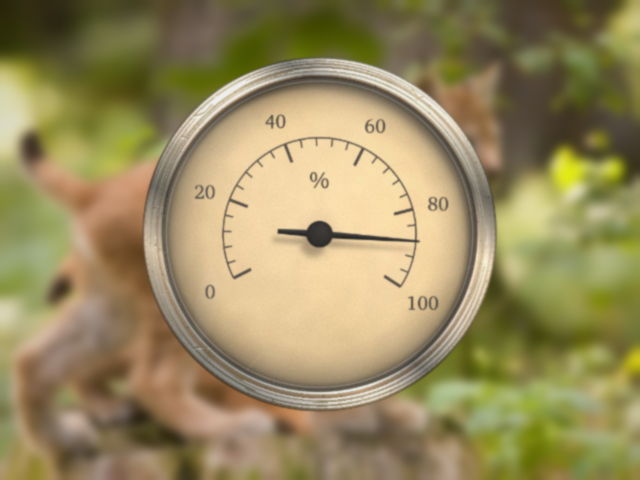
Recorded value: 88 %
